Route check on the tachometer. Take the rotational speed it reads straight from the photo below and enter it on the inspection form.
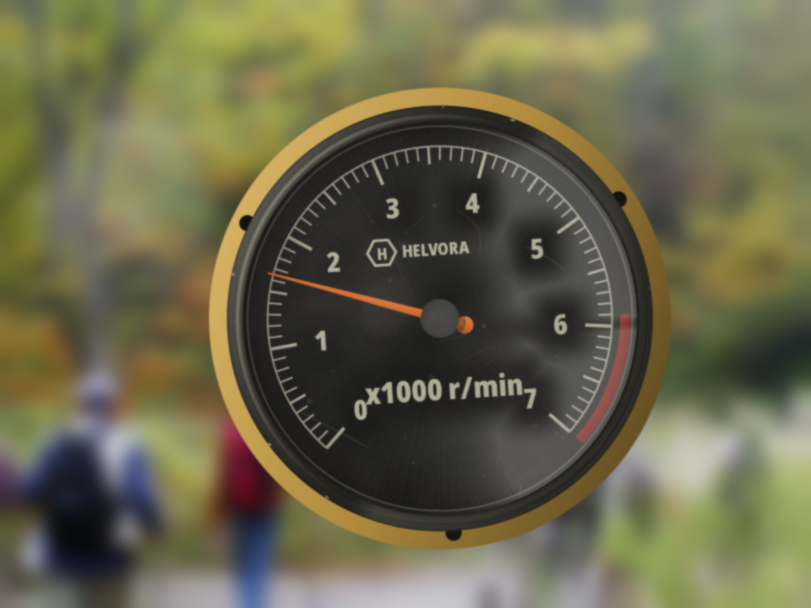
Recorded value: 1650 rpm
